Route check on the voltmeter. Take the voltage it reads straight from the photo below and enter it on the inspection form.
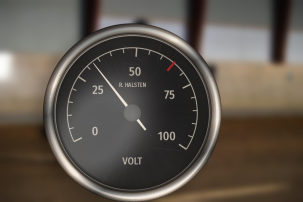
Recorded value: 32.5 V
